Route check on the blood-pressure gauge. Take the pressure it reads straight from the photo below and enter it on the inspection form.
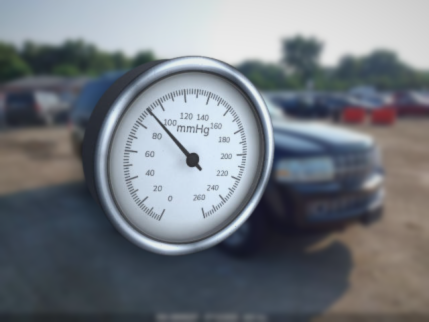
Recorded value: 90 mmHg
